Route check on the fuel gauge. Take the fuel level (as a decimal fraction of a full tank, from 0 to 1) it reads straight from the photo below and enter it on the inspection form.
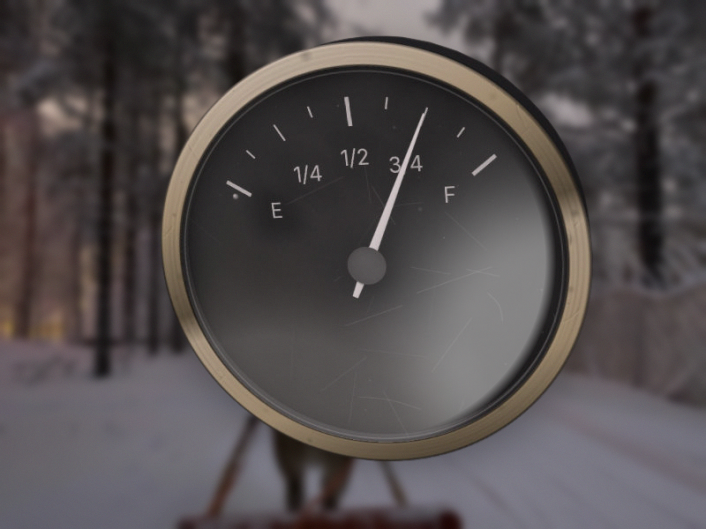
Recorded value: 0.75
